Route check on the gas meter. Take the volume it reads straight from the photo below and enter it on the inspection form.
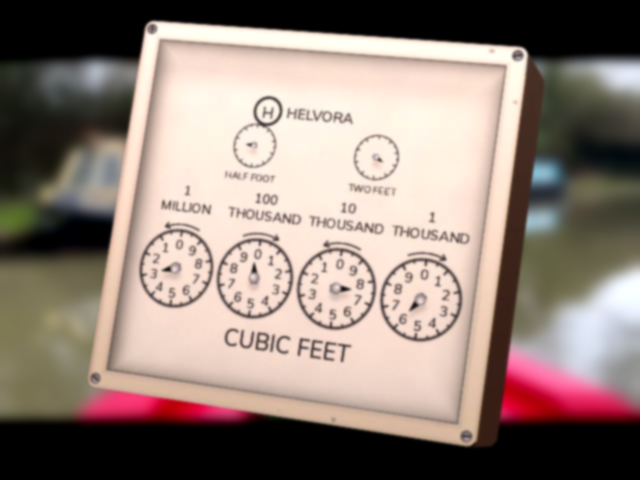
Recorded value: 297600 ft³
